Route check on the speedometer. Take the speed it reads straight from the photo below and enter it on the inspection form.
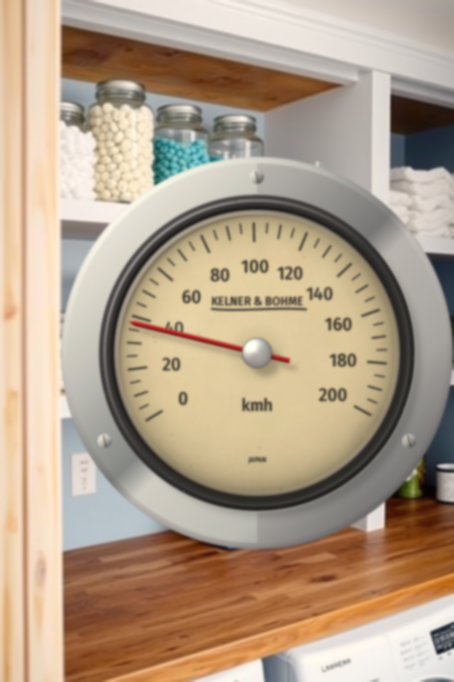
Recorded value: 37.5 km/h
